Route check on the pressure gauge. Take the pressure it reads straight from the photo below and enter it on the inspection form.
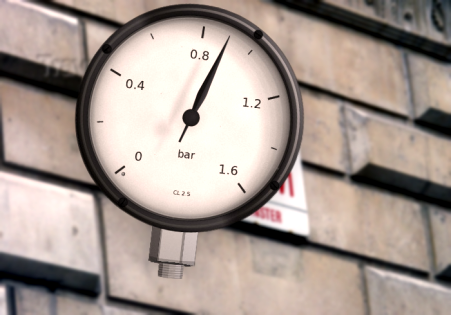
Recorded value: 0.9 bar
